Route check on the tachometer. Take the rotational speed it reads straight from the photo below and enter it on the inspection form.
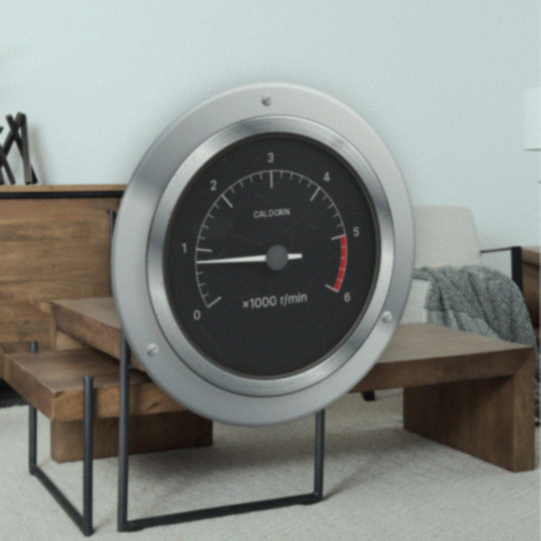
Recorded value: 800 rpm
